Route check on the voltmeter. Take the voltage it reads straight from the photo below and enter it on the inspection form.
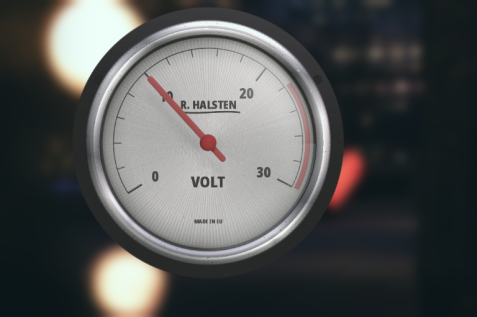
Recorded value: 10 V
